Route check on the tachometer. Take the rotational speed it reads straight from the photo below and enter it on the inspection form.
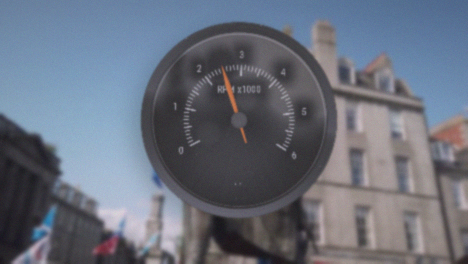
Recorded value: 2500 rpm
